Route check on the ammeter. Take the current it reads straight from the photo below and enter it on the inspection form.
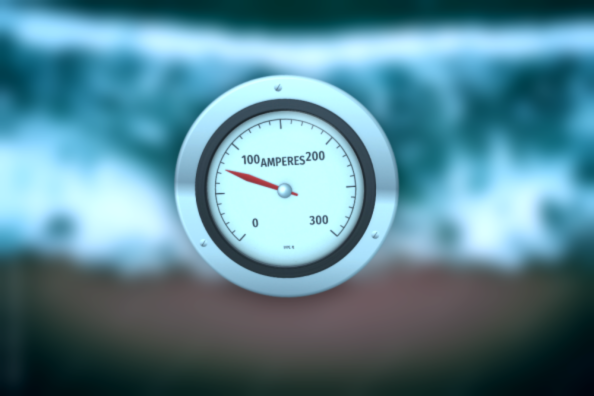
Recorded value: 75 A
